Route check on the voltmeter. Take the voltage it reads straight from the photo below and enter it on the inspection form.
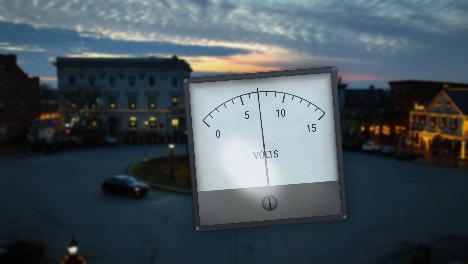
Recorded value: 7 V
